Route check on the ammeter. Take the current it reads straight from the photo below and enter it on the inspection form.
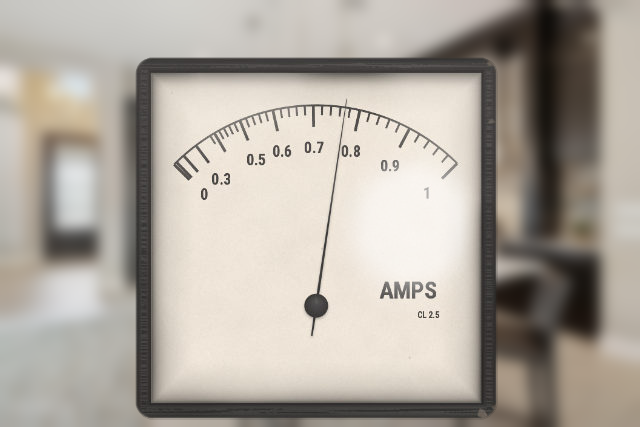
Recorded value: 0.77 A
